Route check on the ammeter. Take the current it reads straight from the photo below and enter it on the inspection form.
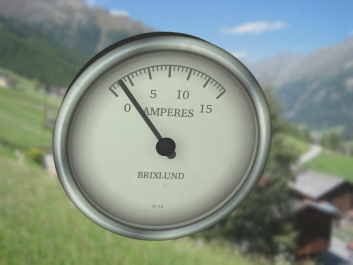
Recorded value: 1.5 A
